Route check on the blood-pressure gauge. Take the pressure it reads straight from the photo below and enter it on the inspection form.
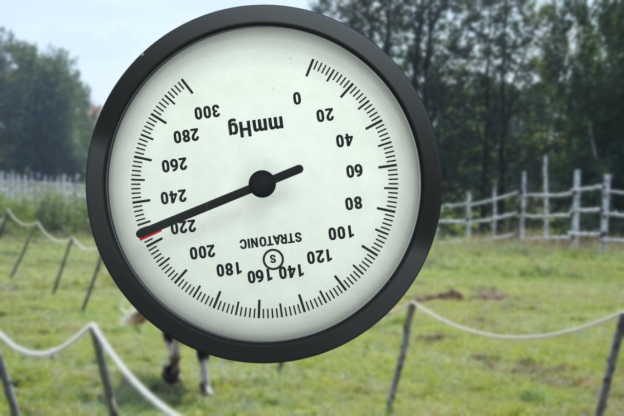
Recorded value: 226 mmHg
